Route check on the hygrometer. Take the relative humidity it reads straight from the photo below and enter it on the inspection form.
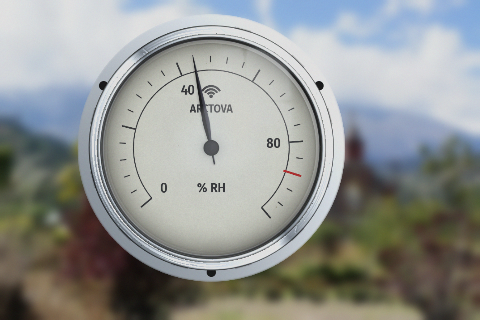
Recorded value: 44 %
